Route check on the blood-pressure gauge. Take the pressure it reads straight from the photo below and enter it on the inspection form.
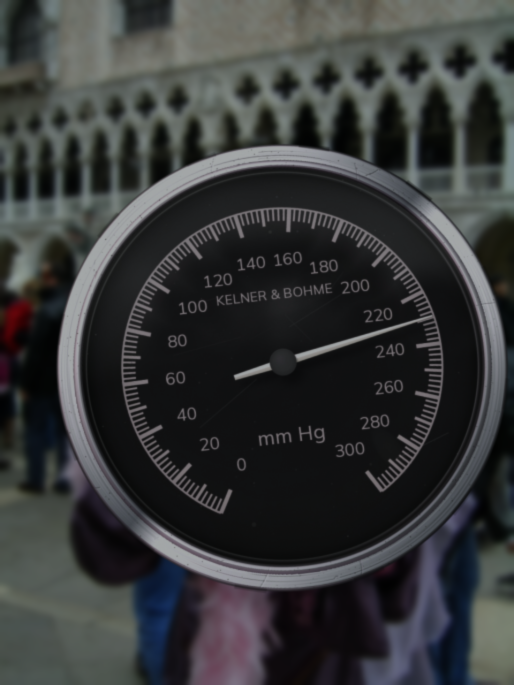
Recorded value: 230 mmHg
